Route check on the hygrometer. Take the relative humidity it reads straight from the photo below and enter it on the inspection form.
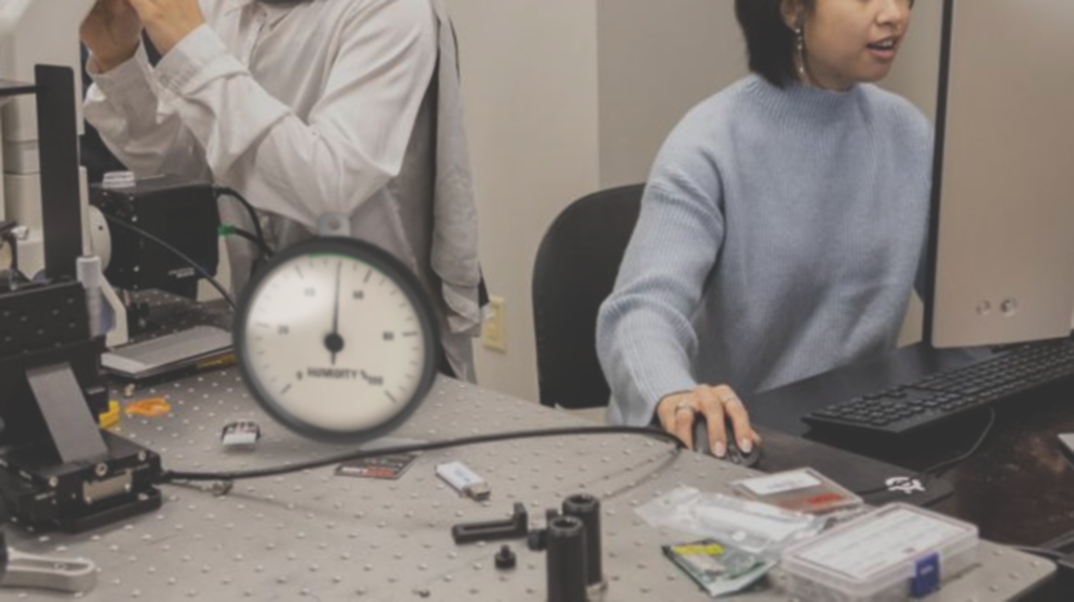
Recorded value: 52 %
